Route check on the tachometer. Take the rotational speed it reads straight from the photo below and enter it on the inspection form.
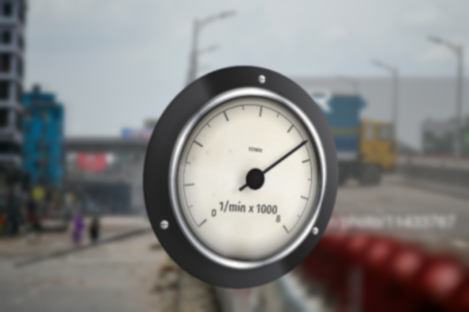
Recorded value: 5500 rpm
